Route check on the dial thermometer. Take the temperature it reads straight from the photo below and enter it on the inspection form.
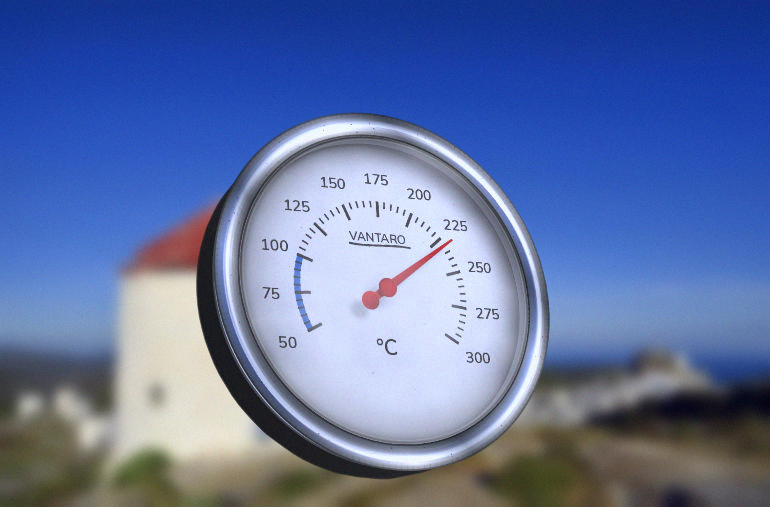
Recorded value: 230 °C
